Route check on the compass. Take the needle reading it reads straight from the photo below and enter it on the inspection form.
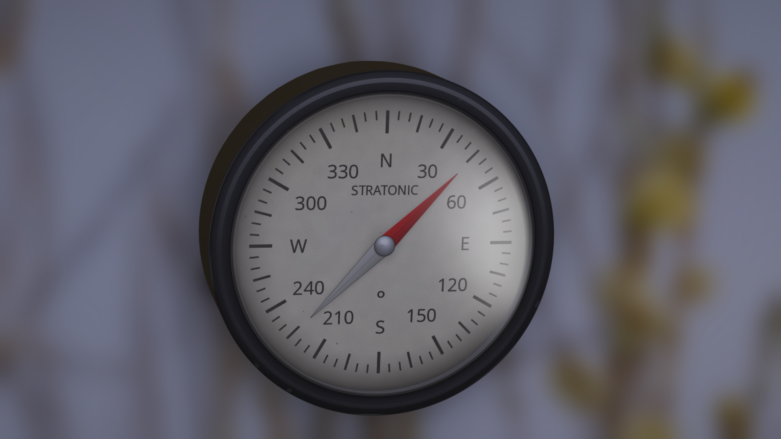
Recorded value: 45 °
